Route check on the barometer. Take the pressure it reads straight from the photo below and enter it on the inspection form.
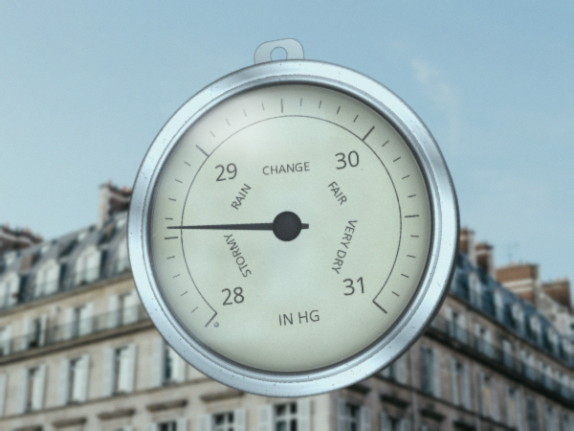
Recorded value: 28.55 inHg
